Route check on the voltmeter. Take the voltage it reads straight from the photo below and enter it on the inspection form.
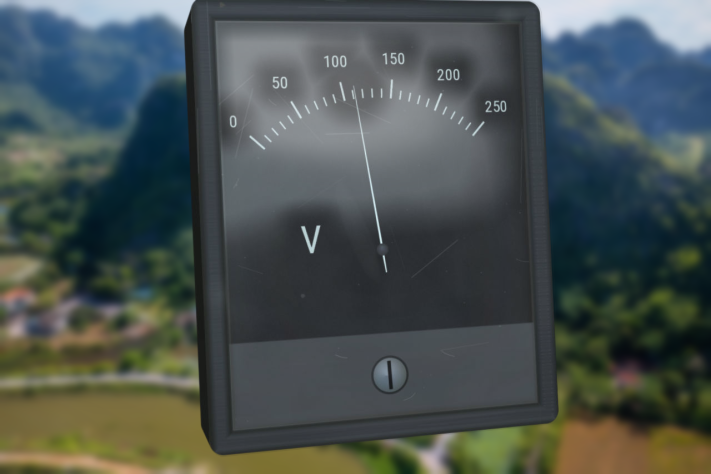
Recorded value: 110 V
